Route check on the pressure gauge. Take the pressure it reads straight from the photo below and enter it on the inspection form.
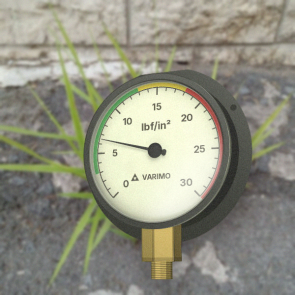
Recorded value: 6.5 psi
